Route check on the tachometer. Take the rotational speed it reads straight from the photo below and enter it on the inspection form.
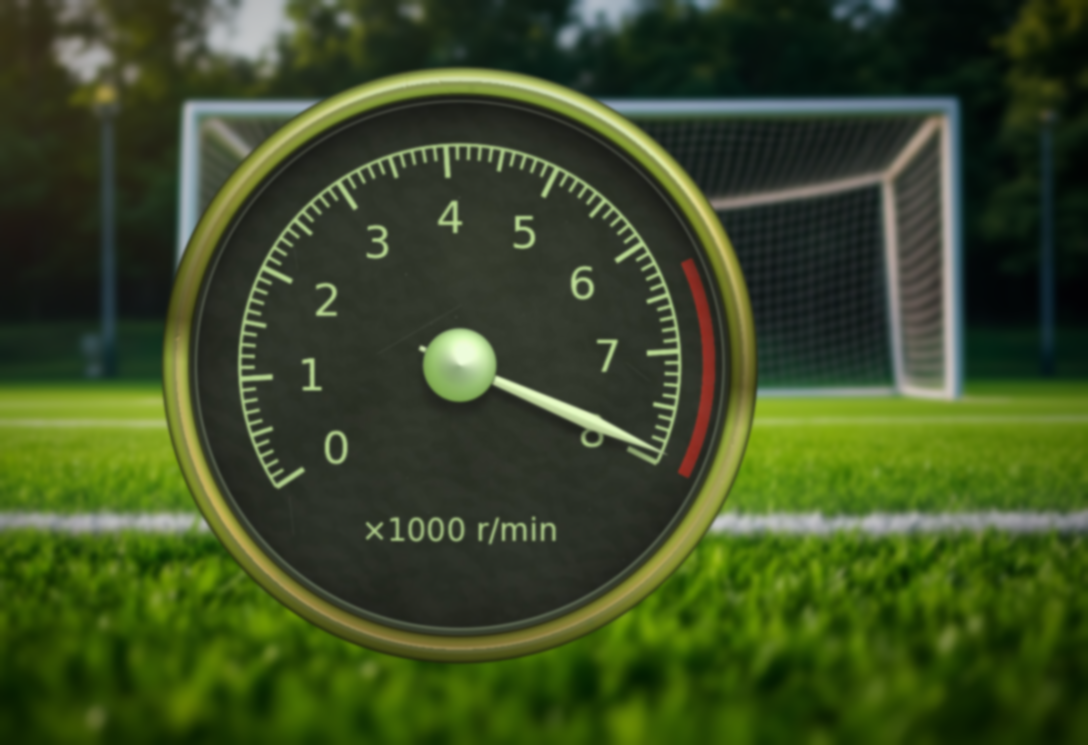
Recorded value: 7900 rpm
